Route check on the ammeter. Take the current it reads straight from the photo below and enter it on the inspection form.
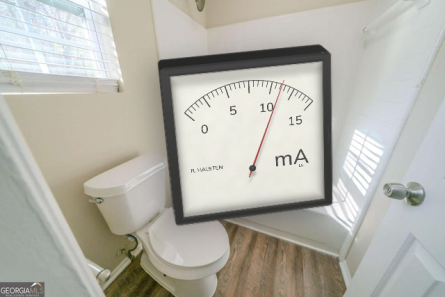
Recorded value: 11 mA
